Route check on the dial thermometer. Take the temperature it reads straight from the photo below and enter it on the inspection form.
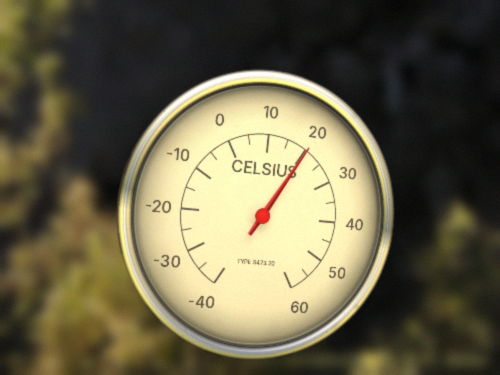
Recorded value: 20 °C
